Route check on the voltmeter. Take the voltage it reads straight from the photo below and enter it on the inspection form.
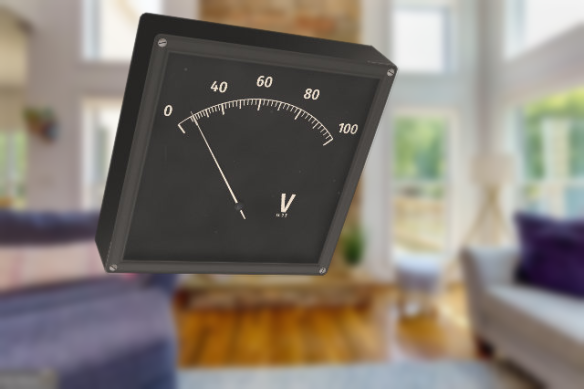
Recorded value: 20 V
